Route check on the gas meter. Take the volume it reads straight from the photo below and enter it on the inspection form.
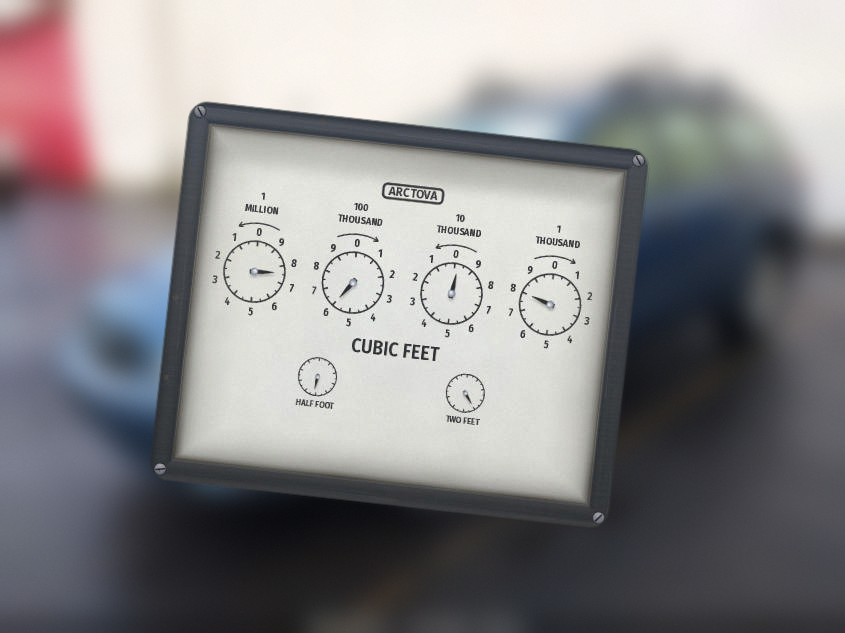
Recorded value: 759800 ft³
